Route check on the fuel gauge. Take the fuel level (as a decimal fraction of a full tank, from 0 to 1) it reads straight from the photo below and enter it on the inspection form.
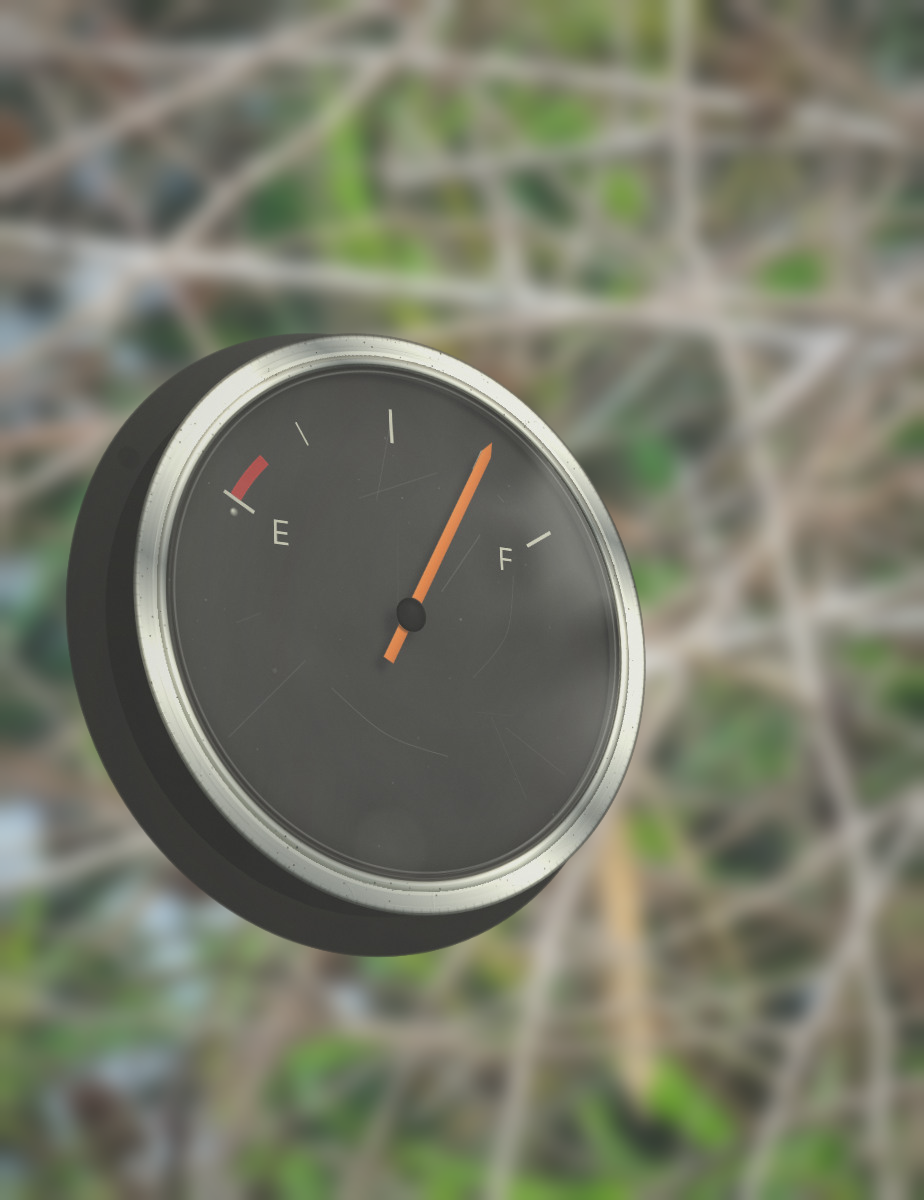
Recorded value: 0.75
